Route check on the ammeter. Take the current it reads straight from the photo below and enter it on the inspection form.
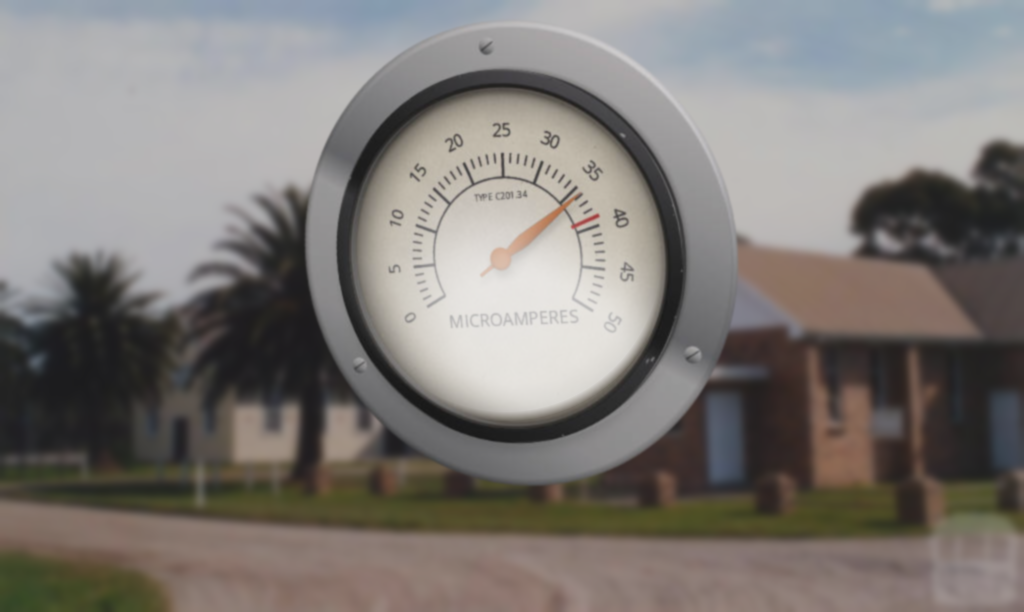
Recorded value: 36 µA
